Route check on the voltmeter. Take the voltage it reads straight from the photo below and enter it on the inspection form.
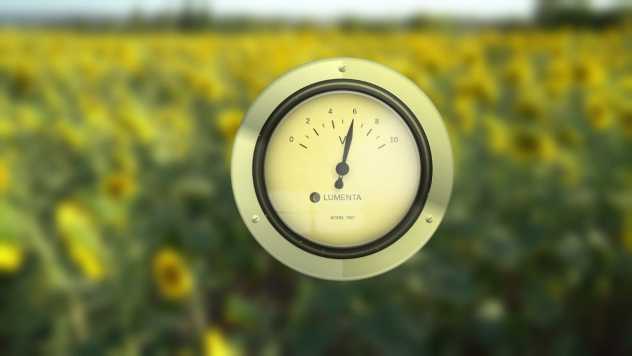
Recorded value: 6 V
